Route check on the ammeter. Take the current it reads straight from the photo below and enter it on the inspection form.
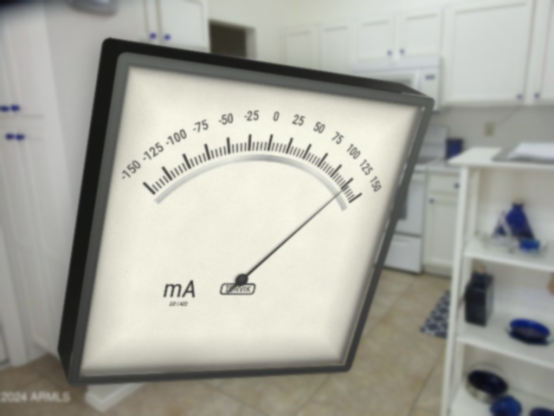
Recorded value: 125 mA
